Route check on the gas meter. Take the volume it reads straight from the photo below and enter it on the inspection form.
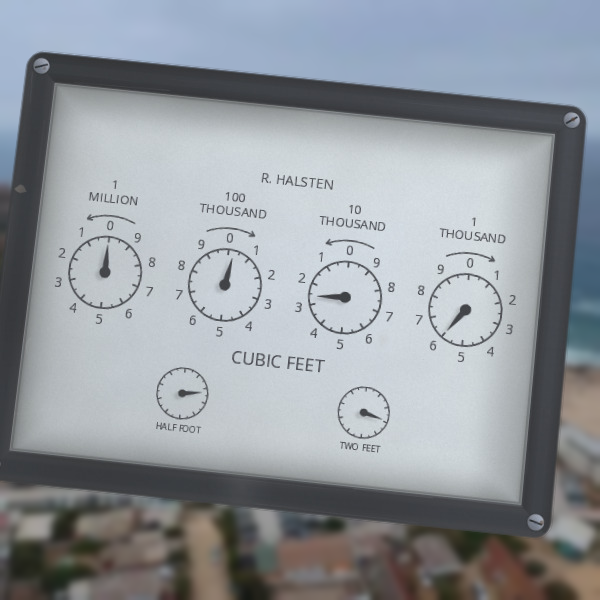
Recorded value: 2600 ft³
